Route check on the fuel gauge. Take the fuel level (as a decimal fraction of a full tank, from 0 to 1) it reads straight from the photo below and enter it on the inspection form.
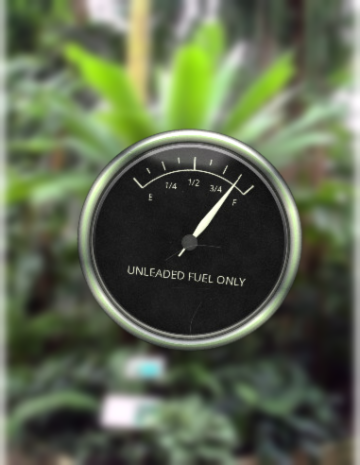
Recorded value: 0.875
